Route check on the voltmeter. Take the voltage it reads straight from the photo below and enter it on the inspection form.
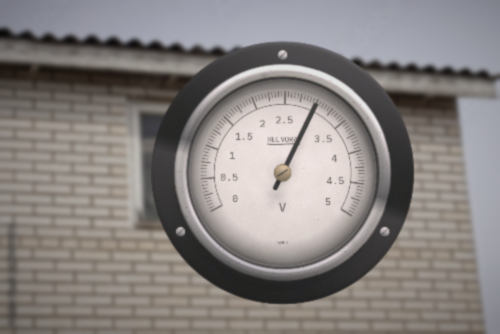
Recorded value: 3 V
